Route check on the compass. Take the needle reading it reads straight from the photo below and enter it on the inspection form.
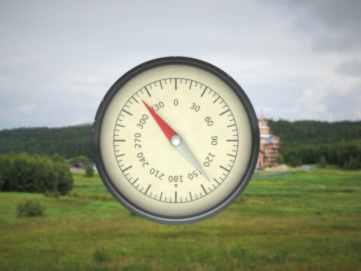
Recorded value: 320 °
